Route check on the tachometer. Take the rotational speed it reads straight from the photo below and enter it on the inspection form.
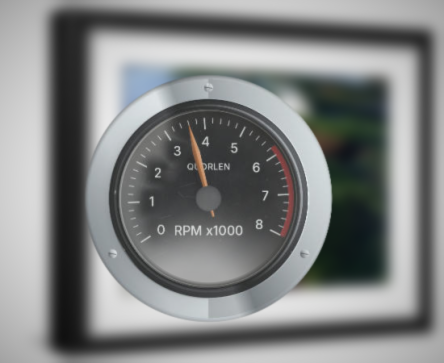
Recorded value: 3600 rpm
